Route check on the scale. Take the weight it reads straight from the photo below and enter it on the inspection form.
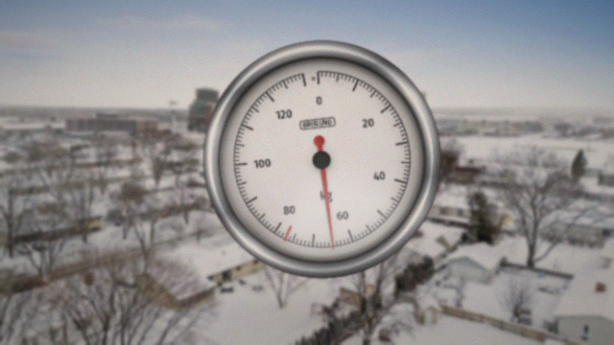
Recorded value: 65 kg
